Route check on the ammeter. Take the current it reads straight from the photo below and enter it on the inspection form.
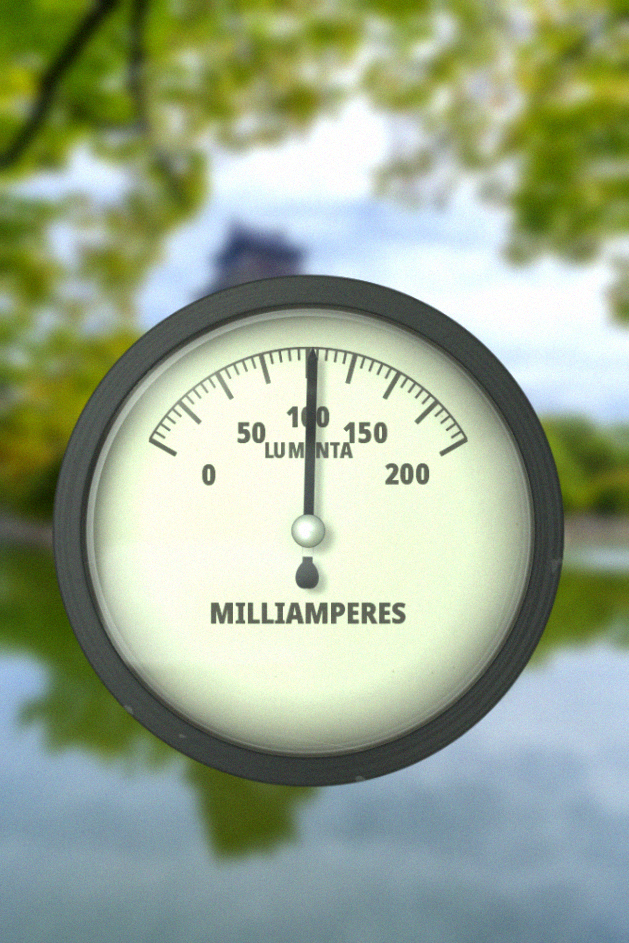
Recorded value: 102.5 mA
